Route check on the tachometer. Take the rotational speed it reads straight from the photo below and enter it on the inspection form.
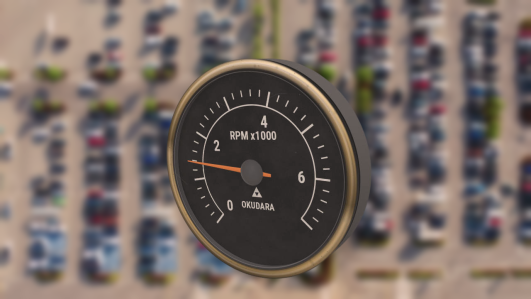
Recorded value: 1400 rpm
